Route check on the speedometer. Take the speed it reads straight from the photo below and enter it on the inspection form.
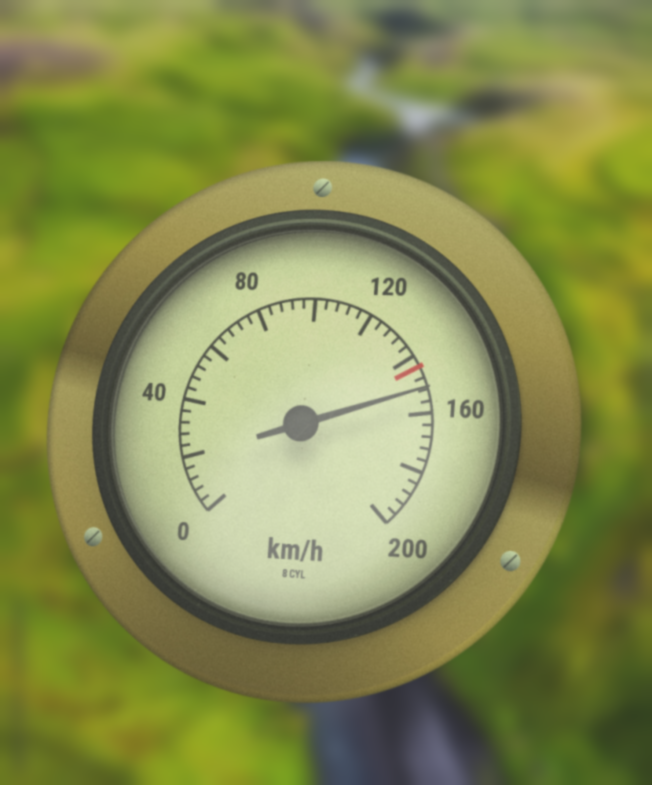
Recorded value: 152 km/h
